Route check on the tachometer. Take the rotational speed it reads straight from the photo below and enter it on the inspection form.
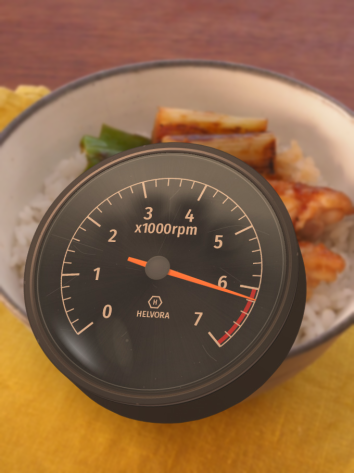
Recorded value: 6200 rpm
